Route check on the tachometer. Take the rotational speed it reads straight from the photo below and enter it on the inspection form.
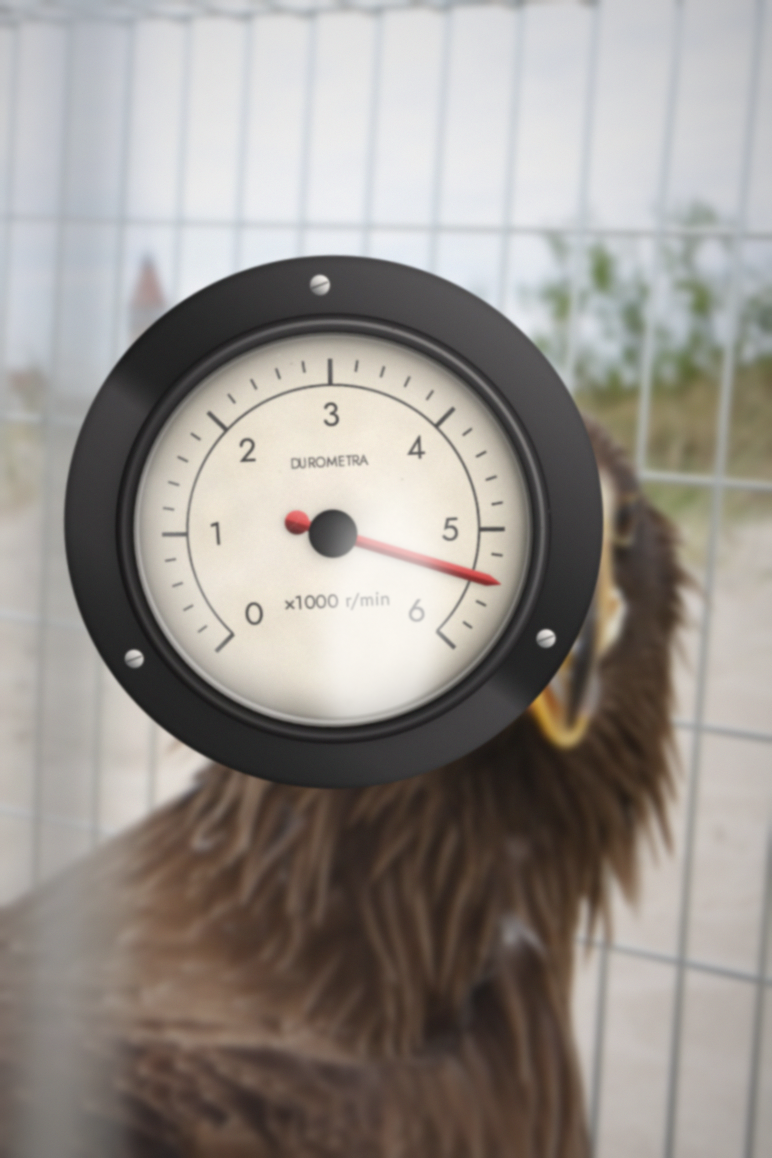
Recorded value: 5400 rpm
